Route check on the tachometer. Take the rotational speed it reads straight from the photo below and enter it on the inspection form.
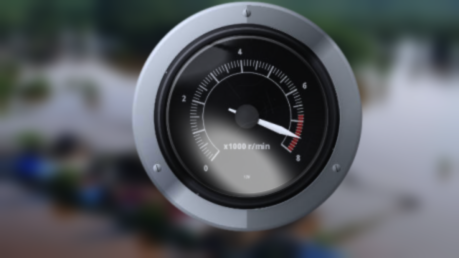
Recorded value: 7500 rpm
